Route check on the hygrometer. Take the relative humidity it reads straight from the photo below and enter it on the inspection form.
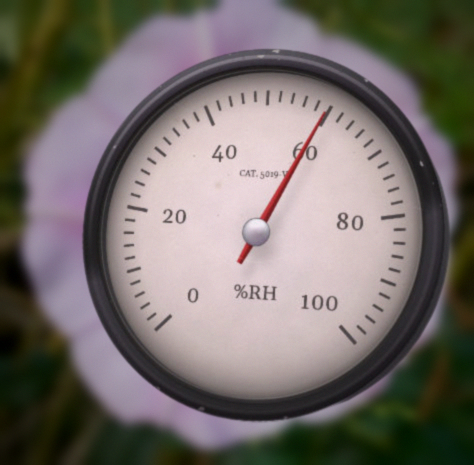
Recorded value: 60 %
